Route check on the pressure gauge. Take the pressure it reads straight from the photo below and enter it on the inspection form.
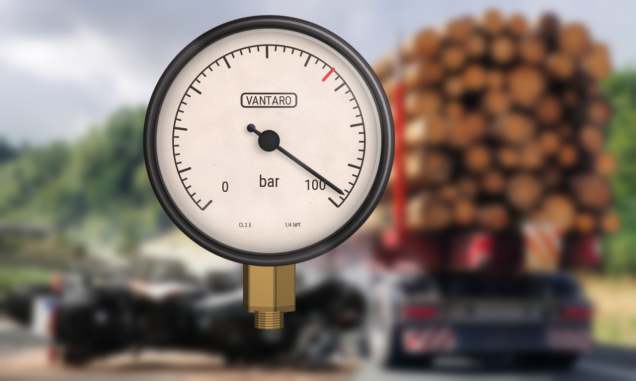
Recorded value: 97 bar
